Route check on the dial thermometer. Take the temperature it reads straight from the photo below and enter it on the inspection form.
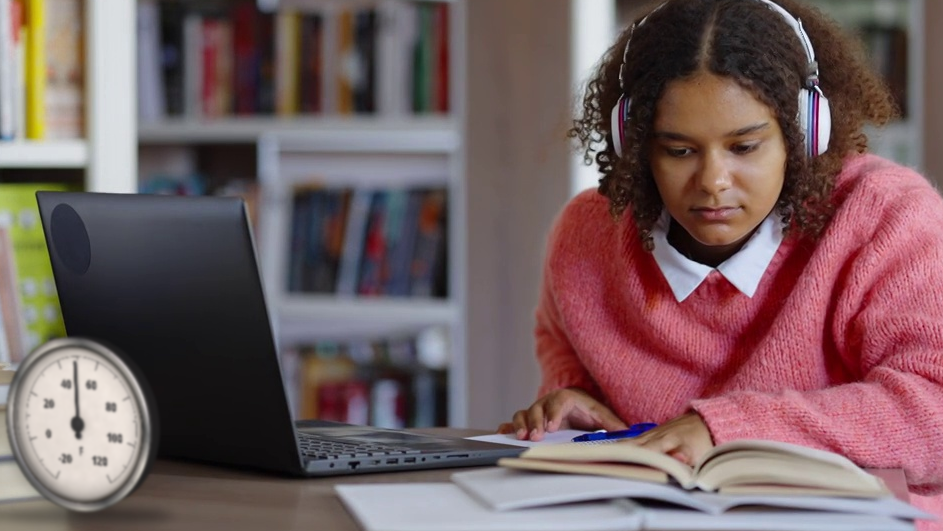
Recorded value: 50 °F
